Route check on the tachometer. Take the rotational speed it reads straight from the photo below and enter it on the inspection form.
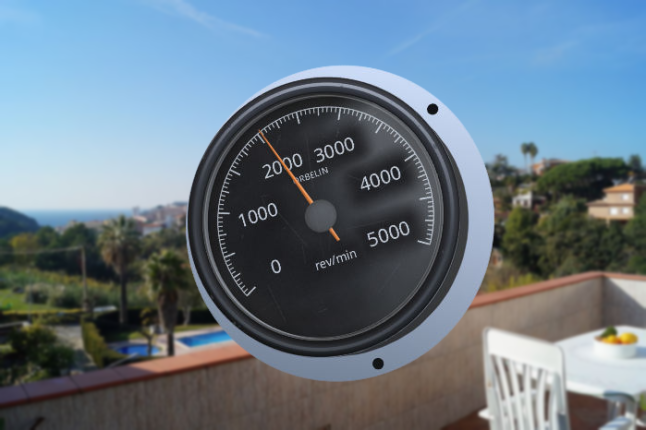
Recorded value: 2050 rpm
